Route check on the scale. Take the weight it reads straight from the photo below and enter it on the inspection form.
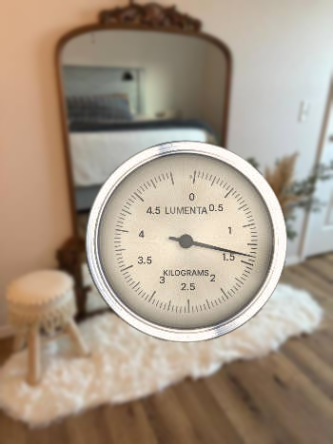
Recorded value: 1.4 kg
